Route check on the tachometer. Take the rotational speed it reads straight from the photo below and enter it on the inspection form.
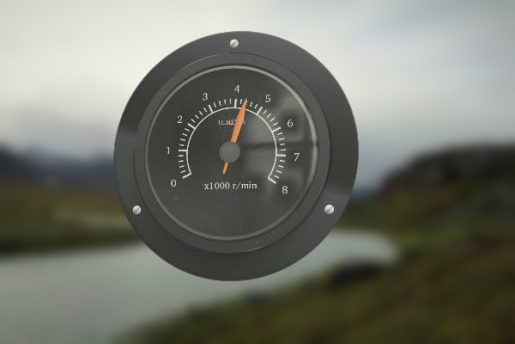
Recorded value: 4400 rpm
